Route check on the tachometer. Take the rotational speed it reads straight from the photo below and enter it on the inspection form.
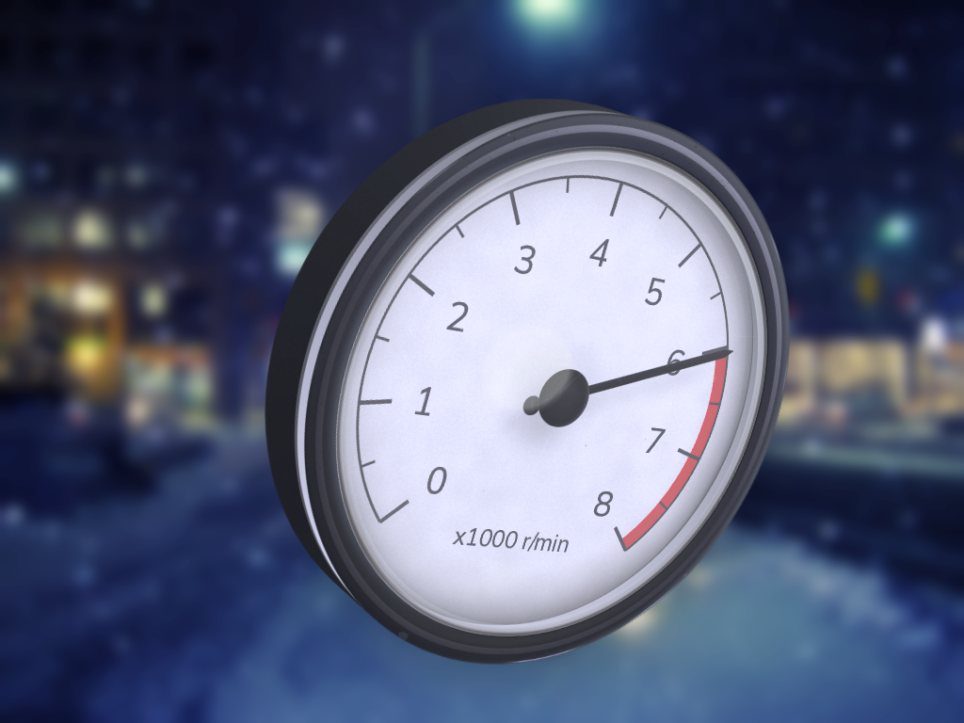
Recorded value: 6000 rpm
